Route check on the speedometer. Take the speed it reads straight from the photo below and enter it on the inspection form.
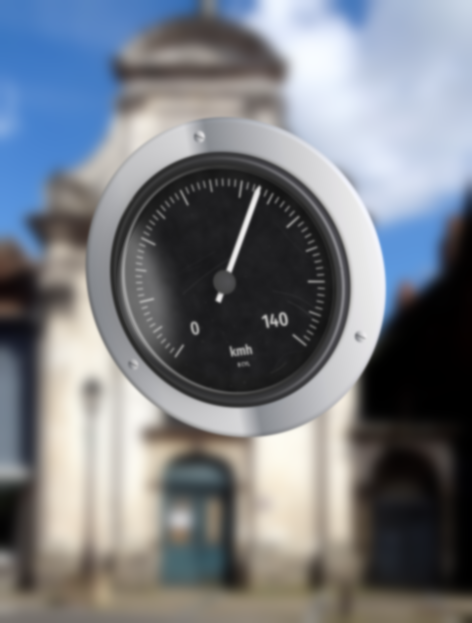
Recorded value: 86 km/h
